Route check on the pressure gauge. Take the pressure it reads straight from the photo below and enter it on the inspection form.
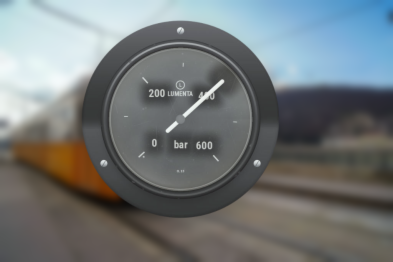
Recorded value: 400 bar
